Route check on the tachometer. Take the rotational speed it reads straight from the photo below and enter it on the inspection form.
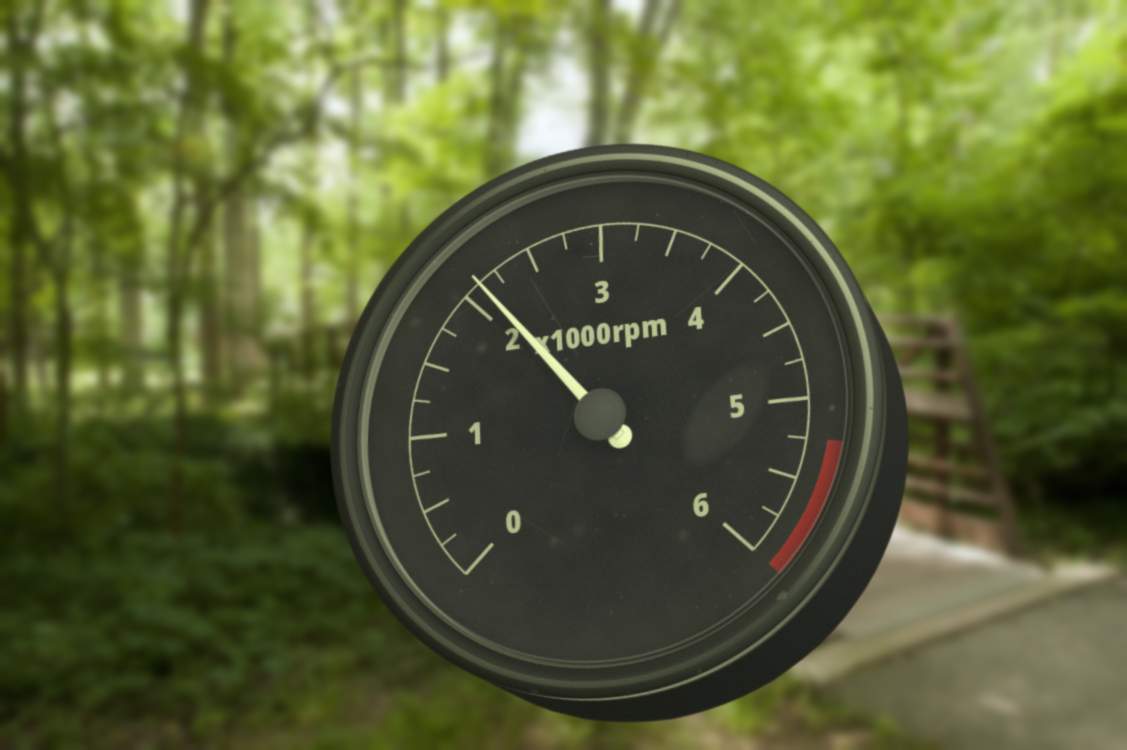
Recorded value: 2125 rpm
